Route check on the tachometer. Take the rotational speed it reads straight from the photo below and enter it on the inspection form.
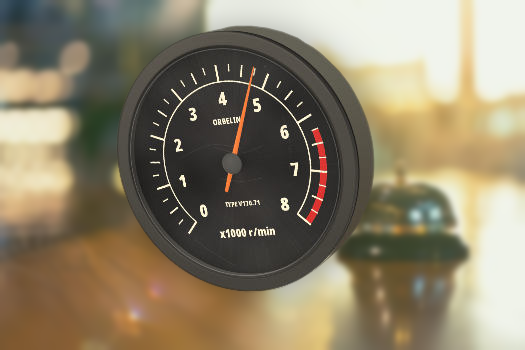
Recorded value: 4750 rpm
